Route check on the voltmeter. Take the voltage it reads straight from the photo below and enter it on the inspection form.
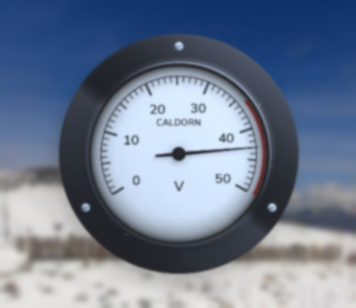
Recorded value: 43 V
